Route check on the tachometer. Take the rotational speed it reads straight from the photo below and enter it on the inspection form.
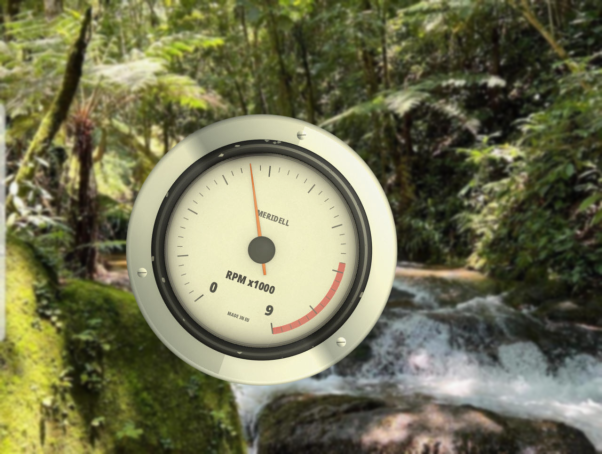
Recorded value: 3600 rpm
